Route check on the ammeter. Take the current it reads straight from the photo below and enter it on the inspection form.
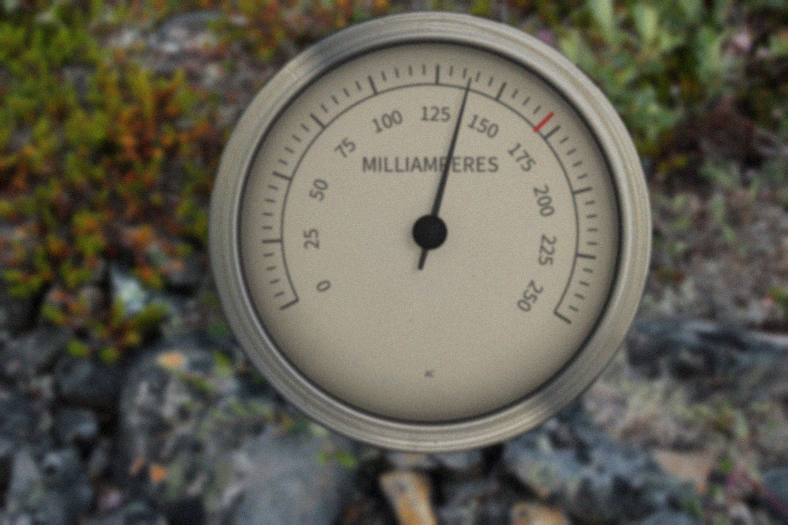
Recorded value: 137.5 mA
